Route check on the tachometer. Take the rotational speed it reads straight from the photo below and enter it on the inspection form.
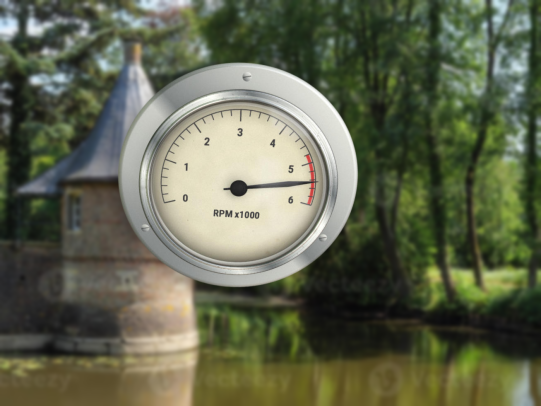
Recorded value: 5400 rpm
